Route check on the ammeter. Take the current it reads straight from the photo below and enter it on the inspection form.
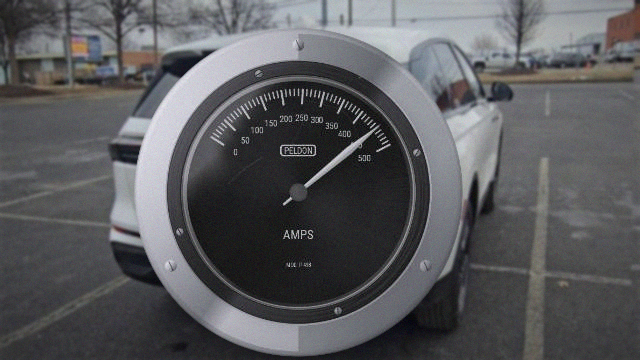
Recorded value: 450 A
